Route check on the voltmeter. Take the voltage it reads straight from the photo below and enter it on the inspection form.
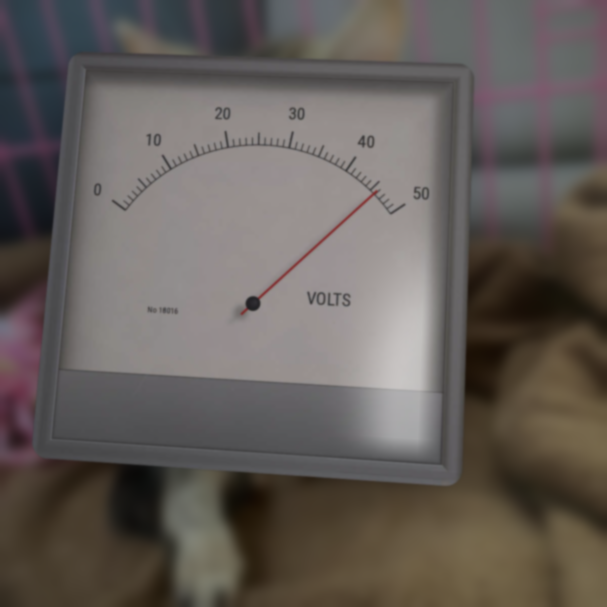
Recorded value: 46 V
